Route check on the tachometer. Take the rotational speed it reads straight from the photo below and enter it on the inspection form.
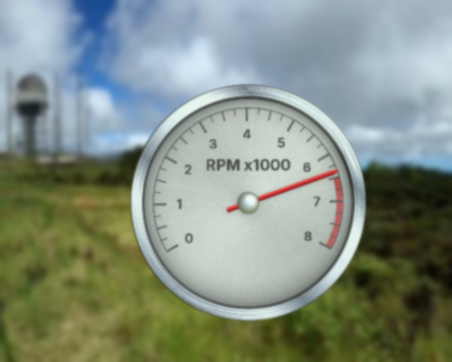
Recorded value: 6375 rpm
